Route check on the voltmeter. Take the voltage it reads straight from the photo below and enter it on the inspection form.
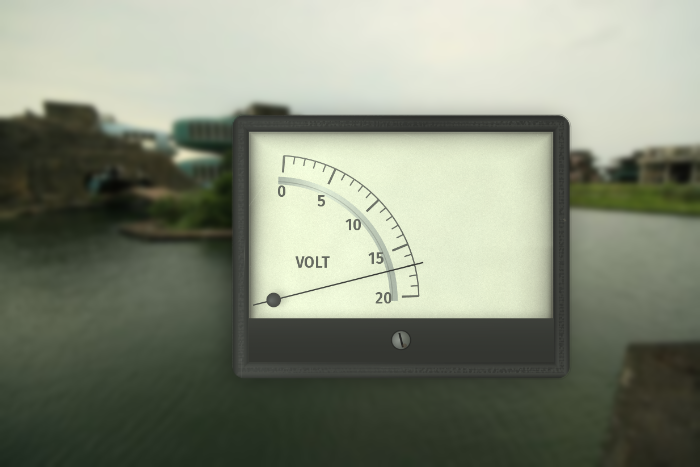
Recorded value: 17 V
